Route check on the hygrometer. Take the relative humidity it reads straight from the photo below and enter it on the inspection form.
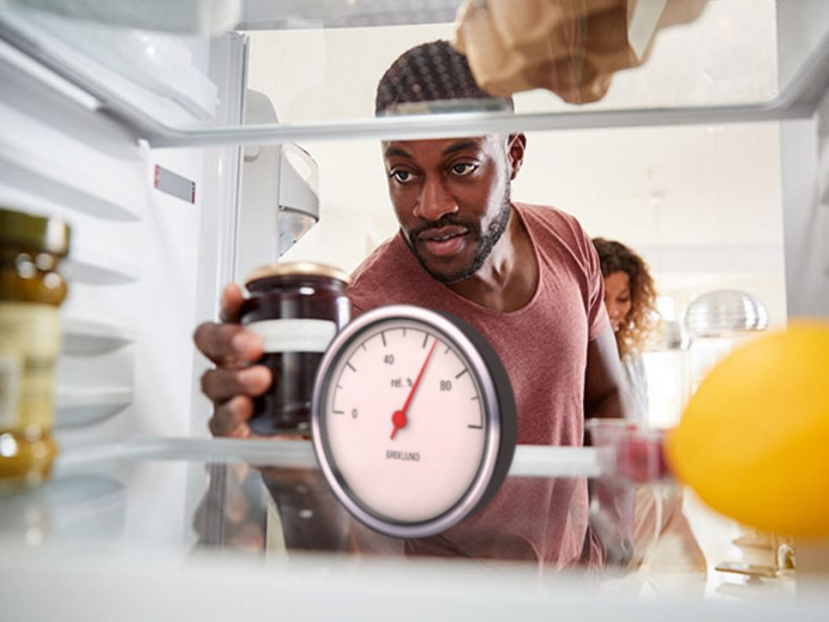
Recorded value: 65 %
